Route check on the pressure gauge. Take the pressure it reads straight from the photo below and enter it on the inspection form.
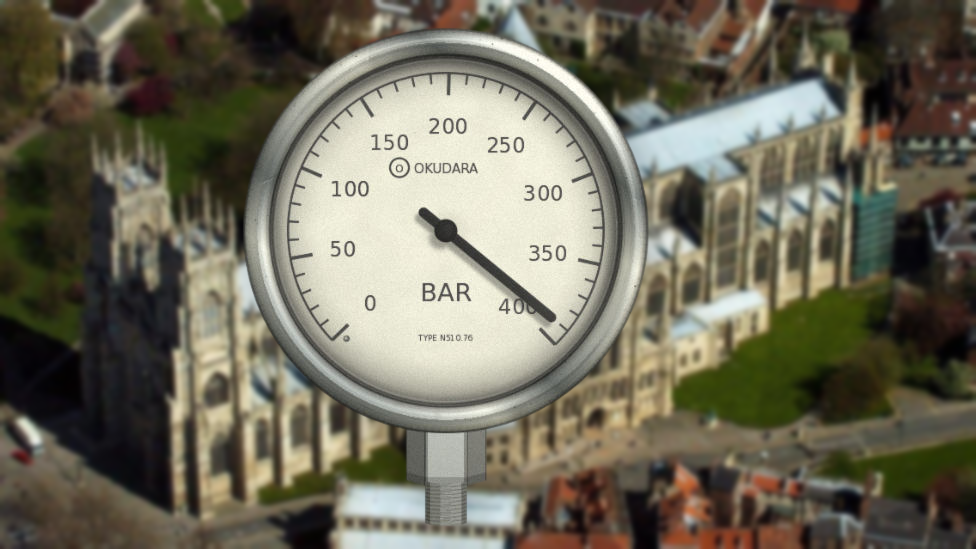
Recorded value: 390 bar
